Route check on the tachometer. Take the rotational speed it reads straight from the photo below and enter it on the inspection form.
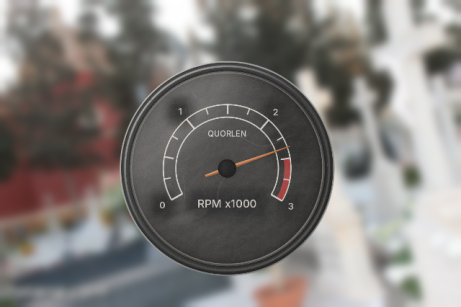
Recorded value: 2375 rpm
